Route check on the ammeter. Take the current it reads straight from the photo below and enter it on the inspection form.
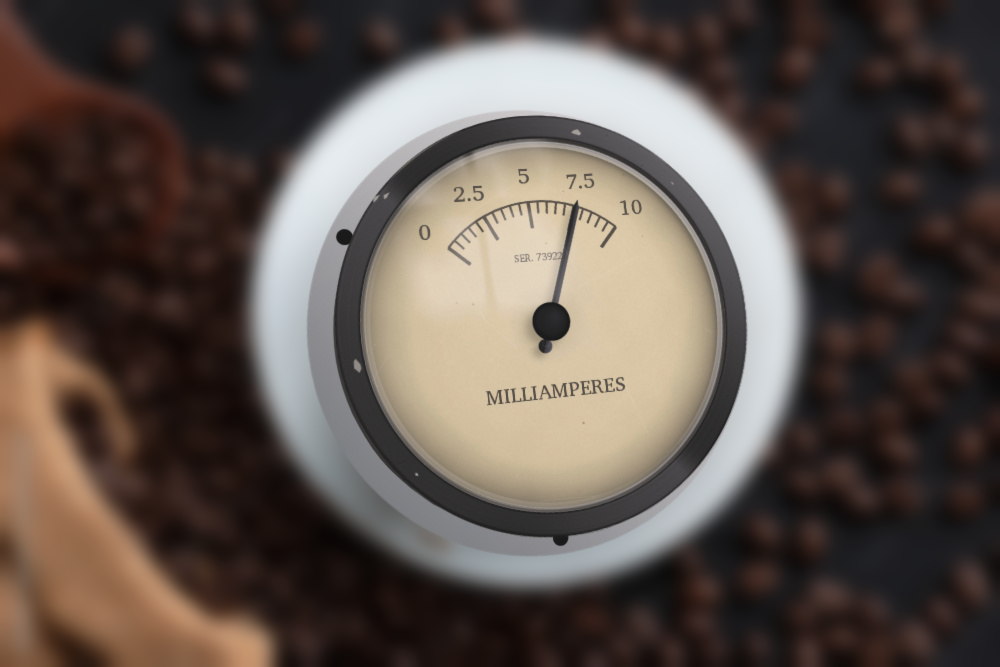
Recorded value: 7.5 mA
